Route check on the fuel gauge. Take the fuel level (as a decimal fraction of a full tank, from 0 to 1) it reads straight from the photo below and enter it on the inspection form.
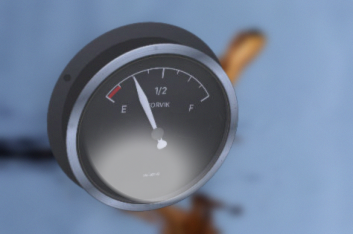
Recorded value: 0.25
